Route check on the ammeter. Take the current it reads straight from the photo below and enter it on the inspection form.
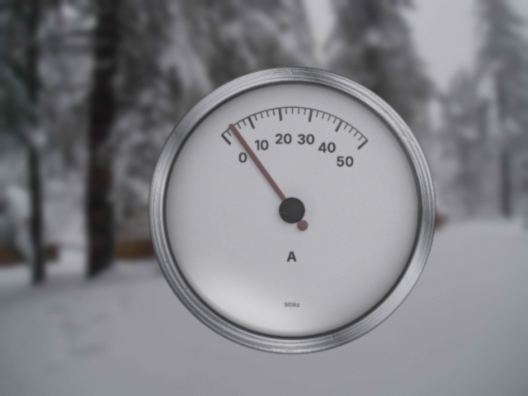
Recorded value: 4 A
